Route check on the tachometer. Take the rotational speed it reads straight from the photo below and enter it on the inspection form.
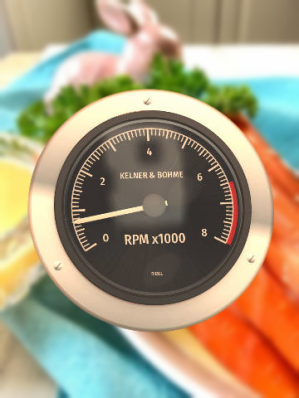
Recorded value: 700 rpm
